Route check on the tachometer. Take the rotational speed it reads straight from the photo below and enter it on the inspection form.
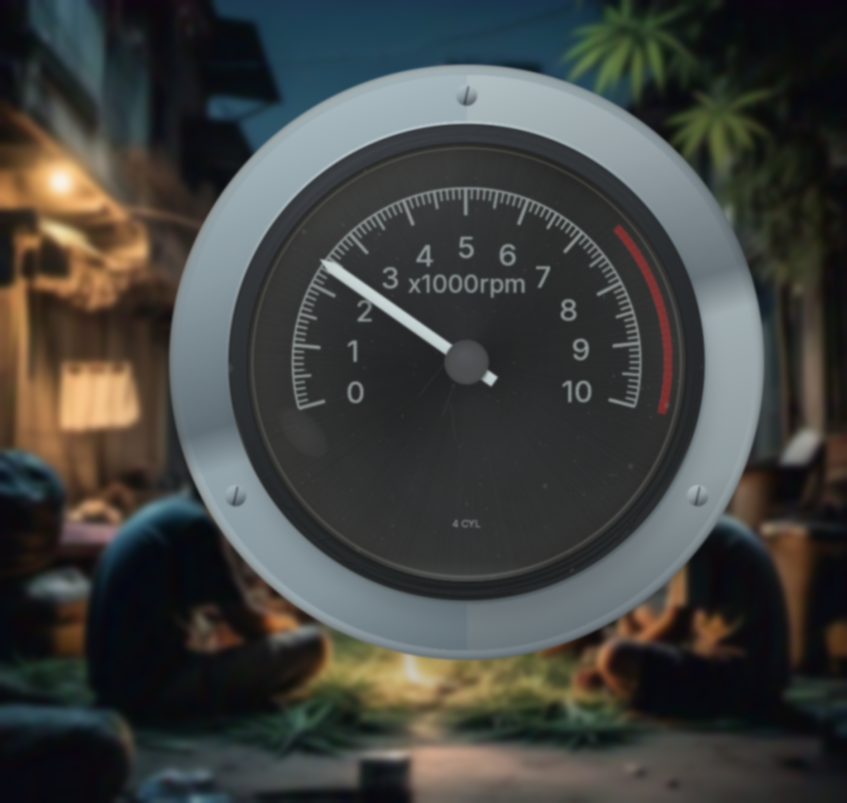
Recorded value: 2400 rpm
